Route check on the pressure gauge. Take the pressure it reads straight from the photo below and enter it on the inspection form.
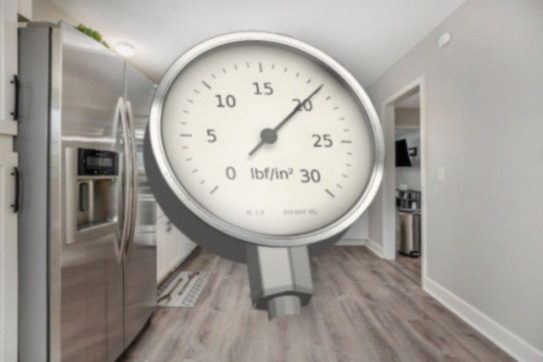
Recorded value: 20 psi
